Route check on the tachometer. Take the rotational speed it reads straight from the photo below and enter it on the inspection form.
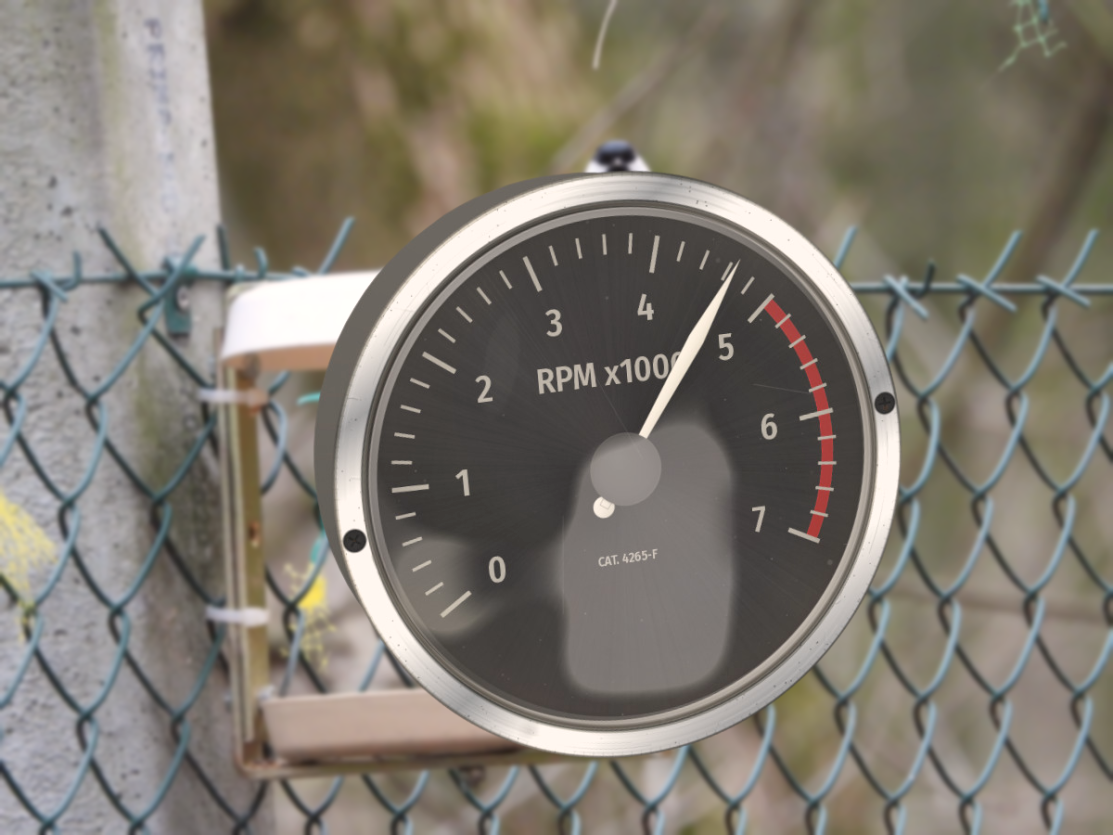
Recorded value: 4600 rpm
